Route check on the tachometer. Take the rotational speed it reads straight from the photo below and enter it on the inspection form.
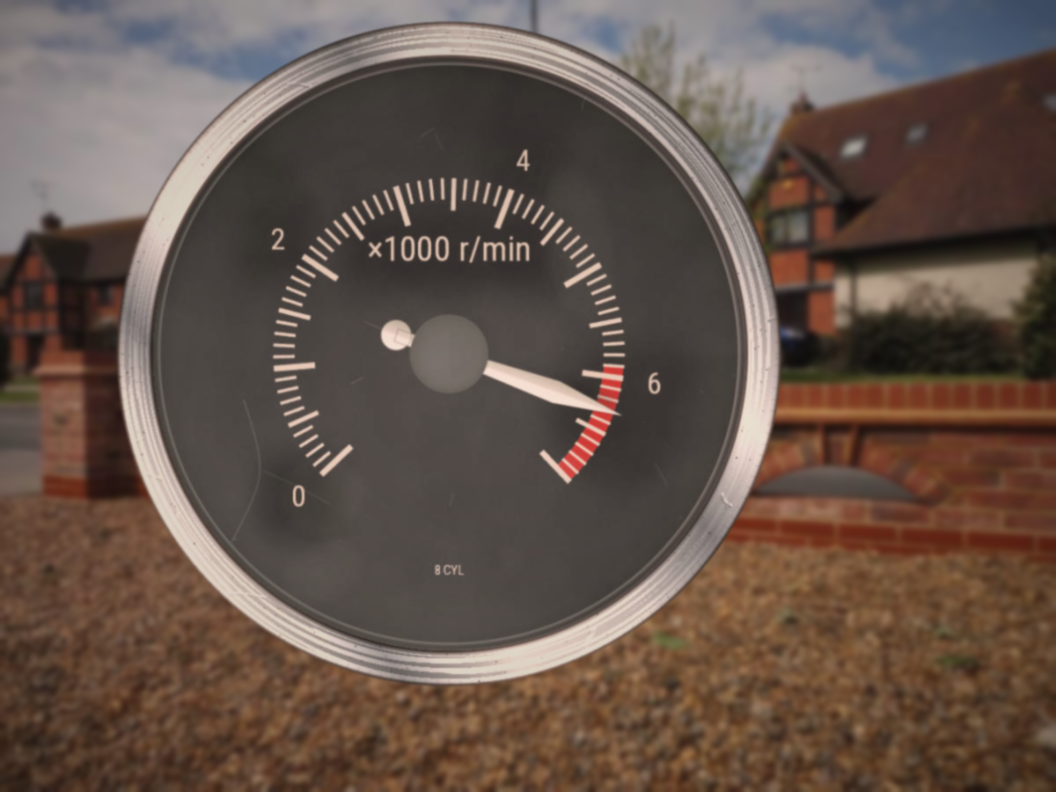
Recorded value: 6300 rpm
